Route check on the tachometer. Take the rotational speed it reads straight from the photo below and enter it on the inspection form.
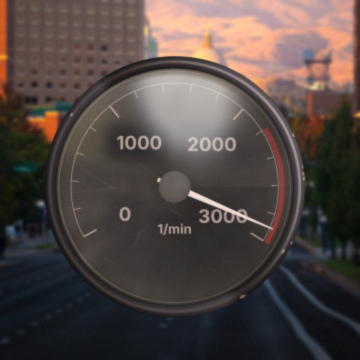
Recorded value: 2900 rpm
